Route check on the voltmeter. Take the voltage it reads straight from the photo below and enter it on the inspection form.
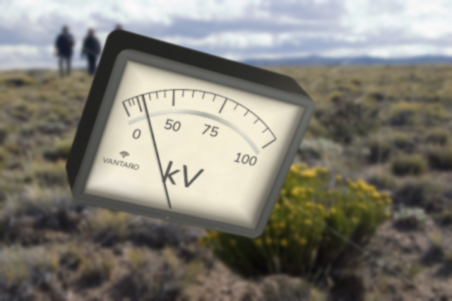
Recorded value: 30 kV
